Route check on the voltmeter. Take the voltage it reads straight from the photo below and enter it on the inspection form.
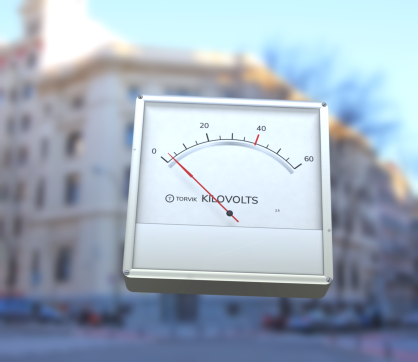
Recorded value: 2.5 kV
